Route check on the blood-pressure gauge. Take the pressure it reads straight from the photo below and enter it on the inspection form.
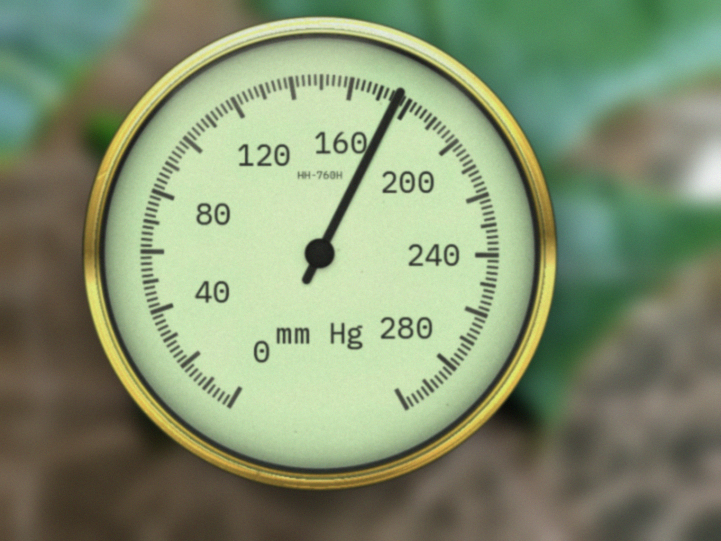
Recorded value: 176 mmHg
